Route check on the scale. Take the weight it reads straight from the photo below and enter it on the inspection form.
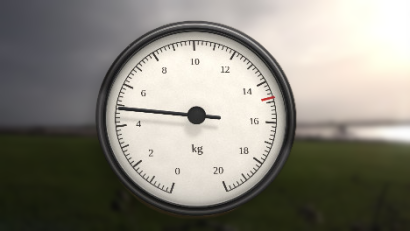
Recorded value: 4.8 kg
